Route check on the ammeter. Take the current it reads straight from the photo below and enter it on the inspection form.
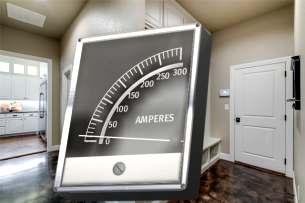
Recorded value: 10 A
